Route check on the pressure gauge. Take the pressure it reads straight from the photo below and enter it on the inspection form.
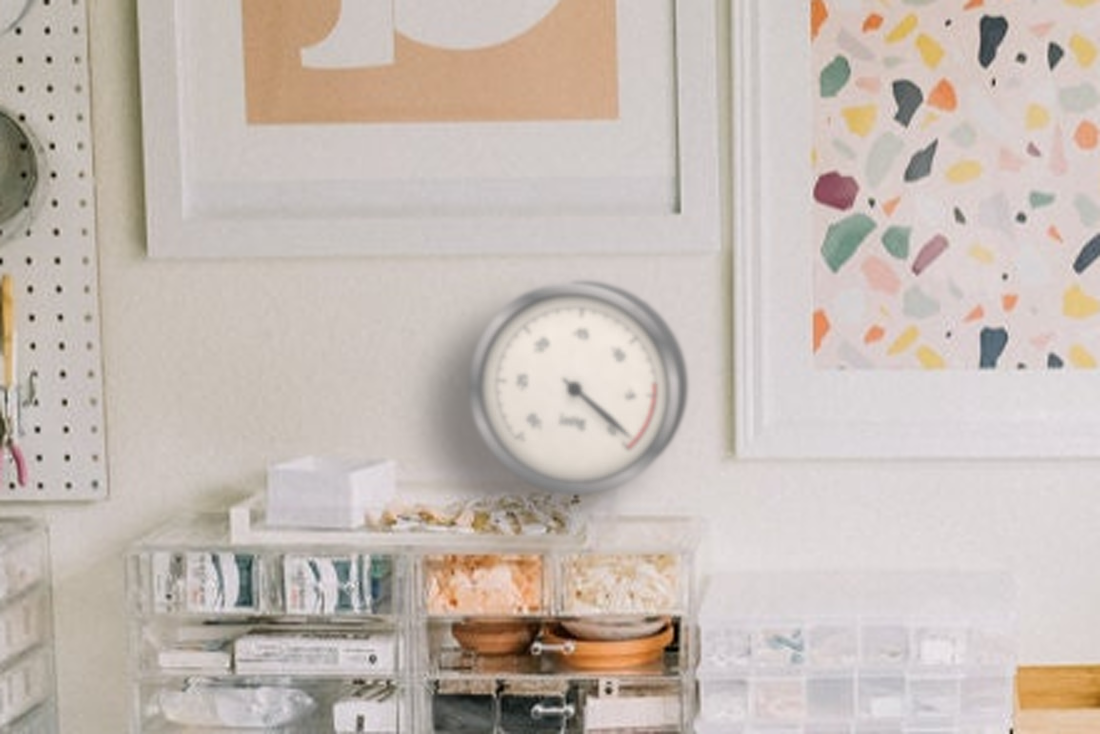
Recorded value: -1 inHg
